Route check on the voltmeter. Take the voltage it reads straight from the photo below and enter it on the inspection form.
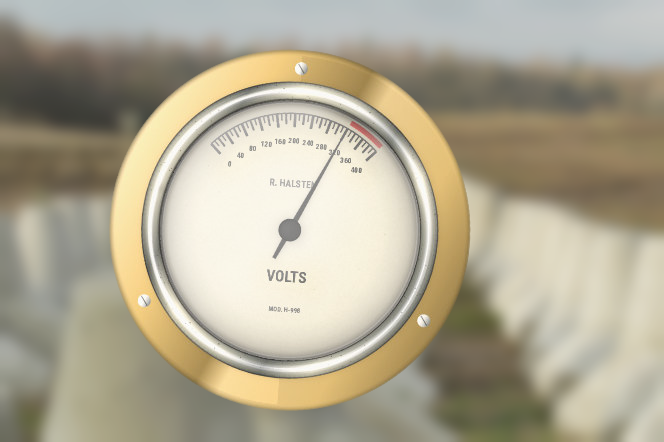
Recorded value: 320 V
